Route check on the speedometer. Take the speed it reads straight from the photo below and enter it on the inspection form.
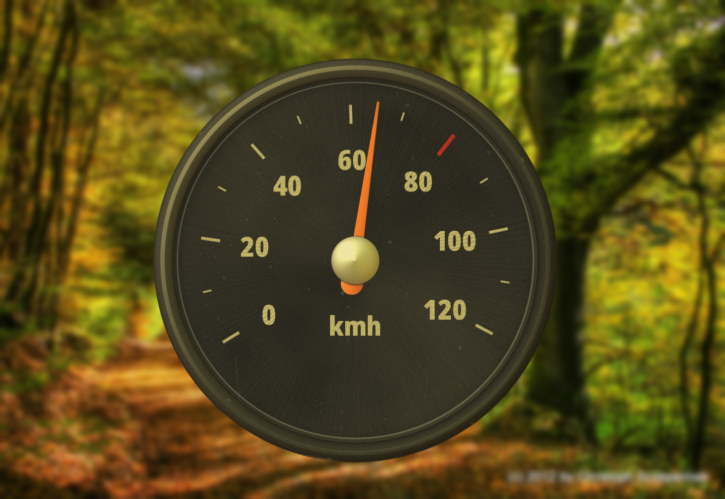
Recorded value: 65 km/h
